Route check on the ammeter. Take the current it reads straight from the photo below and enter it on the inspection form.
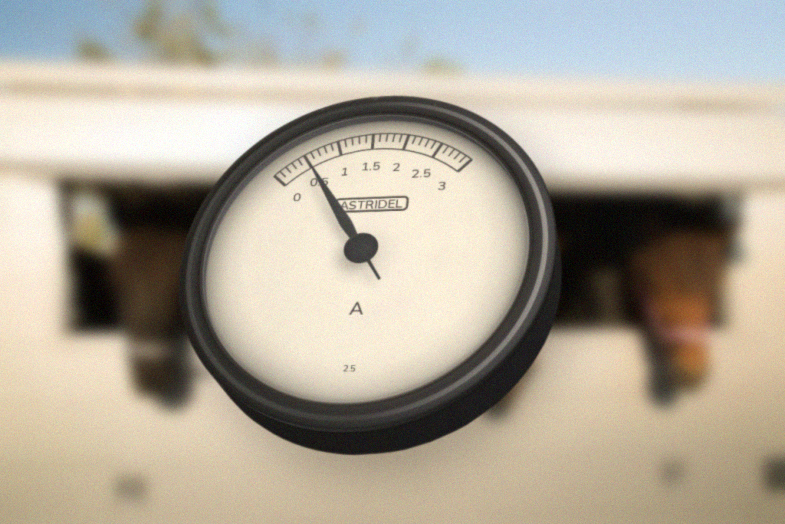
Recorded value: 0.5 A
